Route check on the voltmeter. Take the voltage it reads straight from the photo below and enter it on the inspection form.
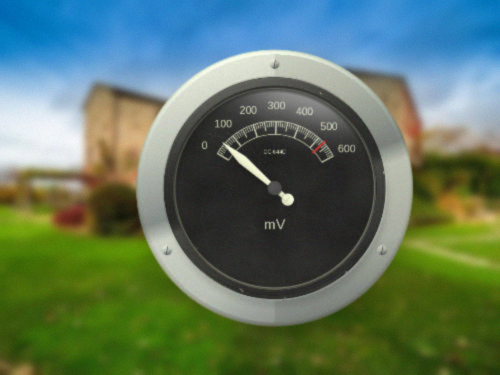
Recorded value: 50 mV
